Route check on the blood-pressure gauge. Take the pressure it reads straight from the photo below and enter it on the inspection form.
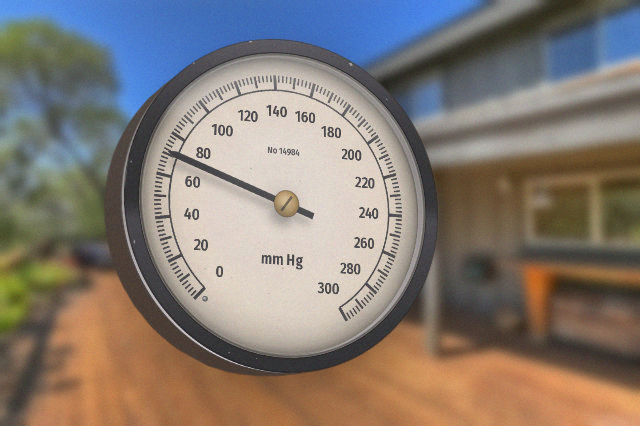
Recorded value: 70 mmHg
